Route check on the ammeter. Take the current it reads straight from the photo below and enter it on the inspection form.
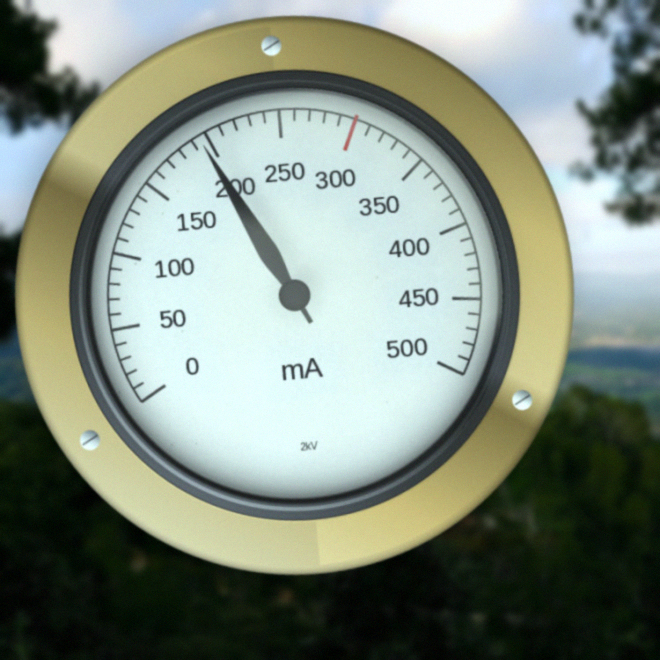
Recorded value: 195 mA
